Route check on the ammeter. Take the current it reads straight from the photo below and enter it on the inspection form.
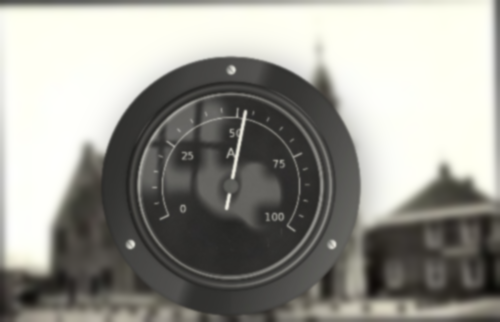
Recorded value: 52.5 A
